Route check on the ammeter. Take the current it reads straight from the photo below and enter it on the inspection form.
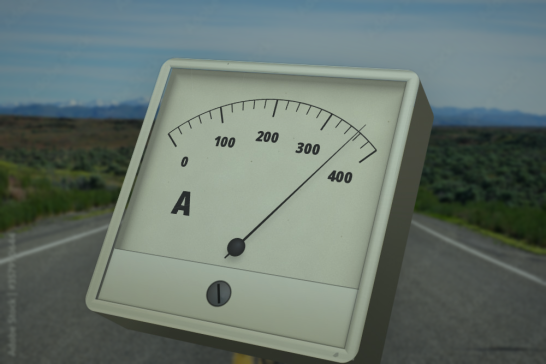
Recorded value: 360 A
